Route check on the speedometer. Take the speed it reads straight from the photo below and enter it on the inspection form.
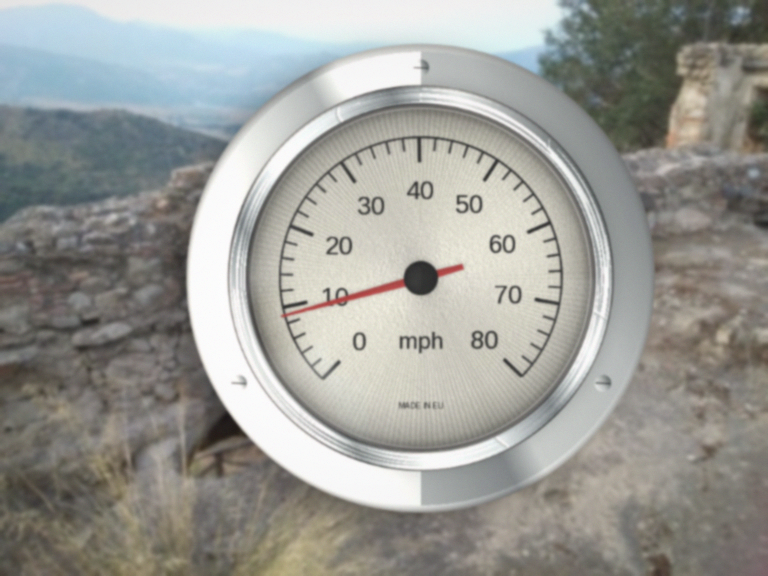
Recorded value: 9 mph
